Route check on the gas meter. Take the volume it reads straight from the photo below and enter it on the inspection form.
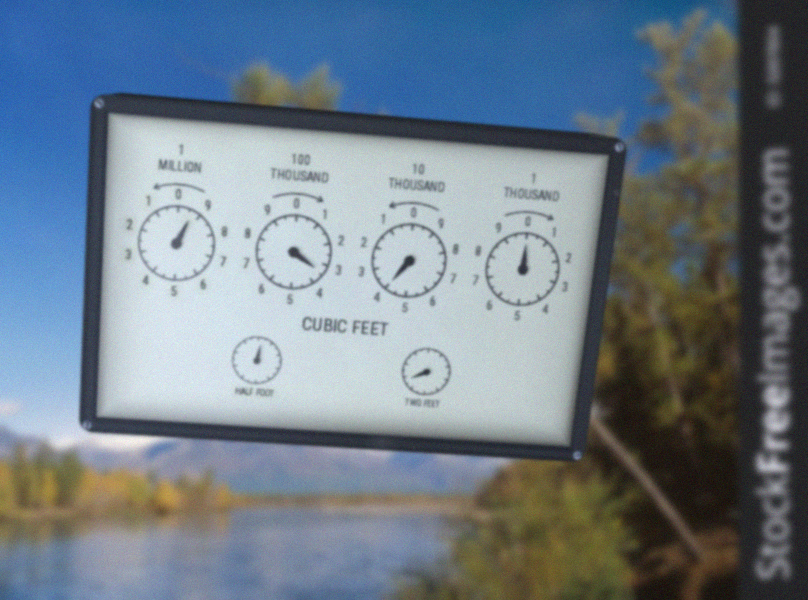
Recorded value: 934000 ft³
